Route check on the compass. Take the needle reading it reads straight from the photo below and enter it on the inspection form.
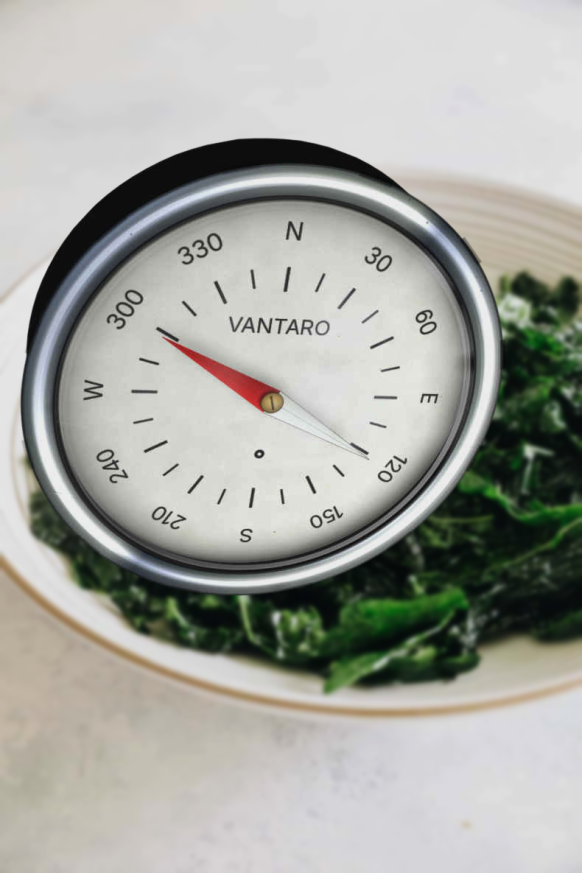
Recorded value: 300 °
